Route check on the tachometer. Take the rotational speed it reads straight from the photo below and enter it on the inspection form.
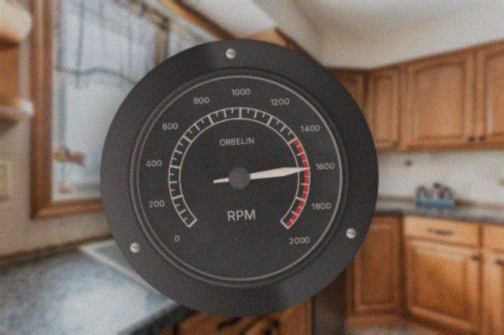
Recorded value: 1600 rpm
